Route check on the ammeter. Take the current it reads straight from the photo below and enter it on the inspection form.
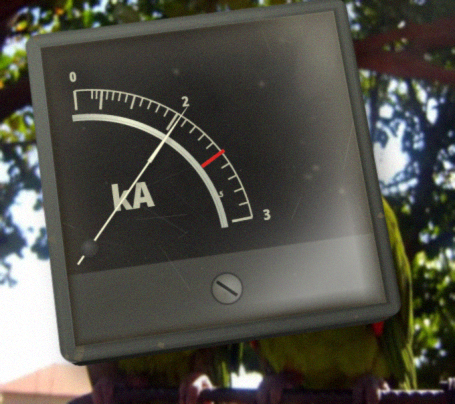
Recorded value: 2.05 kA
